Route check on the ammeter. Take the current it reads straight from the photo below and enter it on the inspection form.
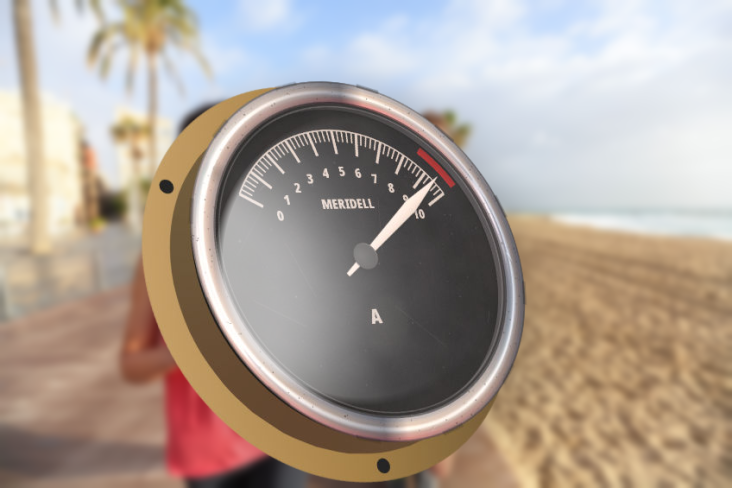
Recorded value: 9.4 A
